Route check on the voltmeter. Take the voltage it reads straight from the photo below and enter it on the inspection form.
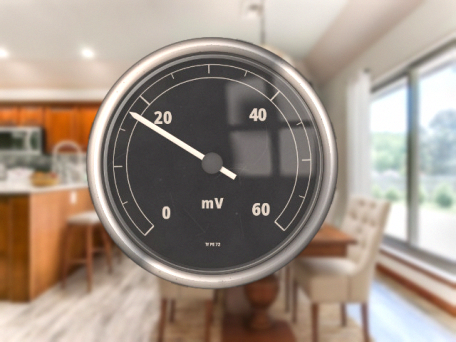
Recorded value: 17.5 mV
